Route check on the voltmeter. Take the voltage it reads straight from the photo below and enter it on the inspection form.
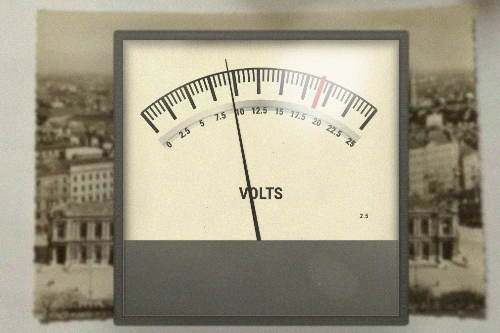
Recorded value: 9.5 V
